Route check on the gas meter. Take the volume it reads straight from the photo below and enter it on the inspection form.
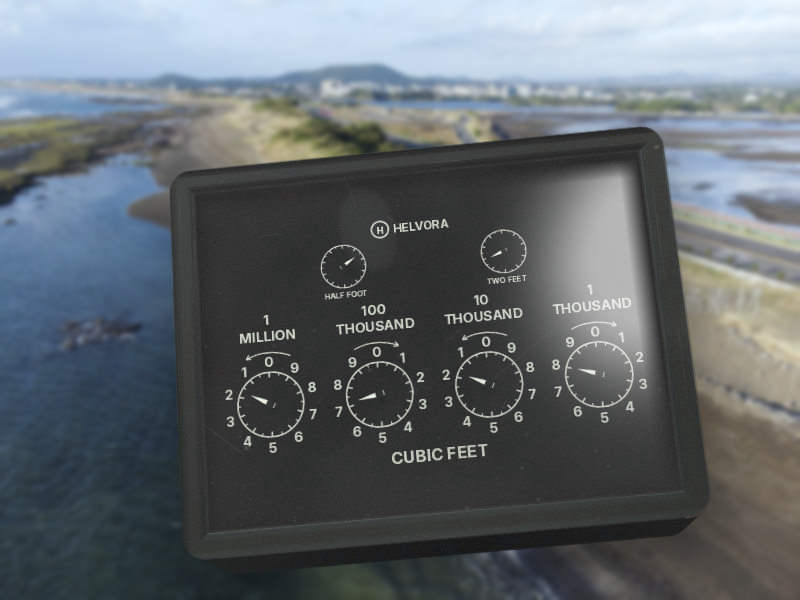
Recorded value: 171800 ft³
